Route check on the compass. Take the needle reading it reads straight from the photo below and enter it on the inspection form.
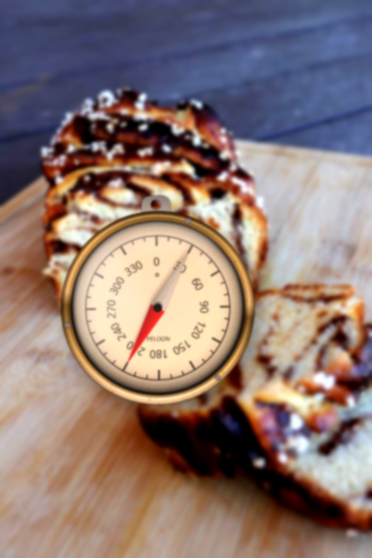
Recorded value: 210 °
